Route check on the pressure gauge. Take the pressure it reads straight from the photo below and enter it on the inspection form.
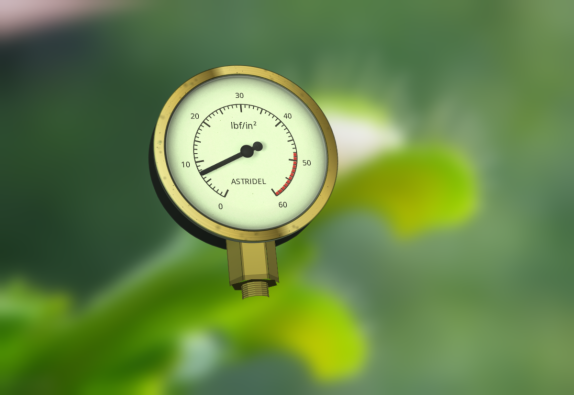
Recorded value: 7 psi
